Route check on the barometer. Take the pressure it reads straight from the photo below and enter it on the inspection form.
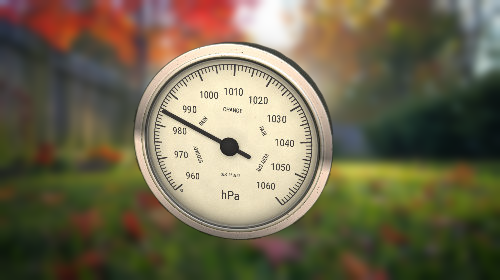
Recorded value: 985 hPa
